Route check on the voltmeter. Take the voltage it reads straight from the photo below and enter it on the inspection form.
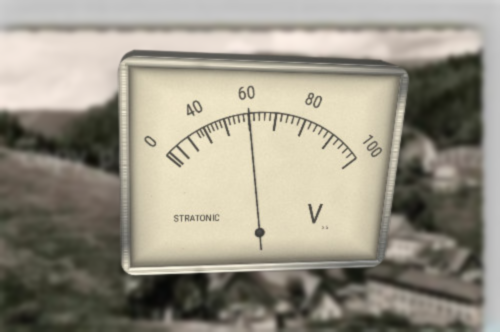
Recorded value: 60 V
